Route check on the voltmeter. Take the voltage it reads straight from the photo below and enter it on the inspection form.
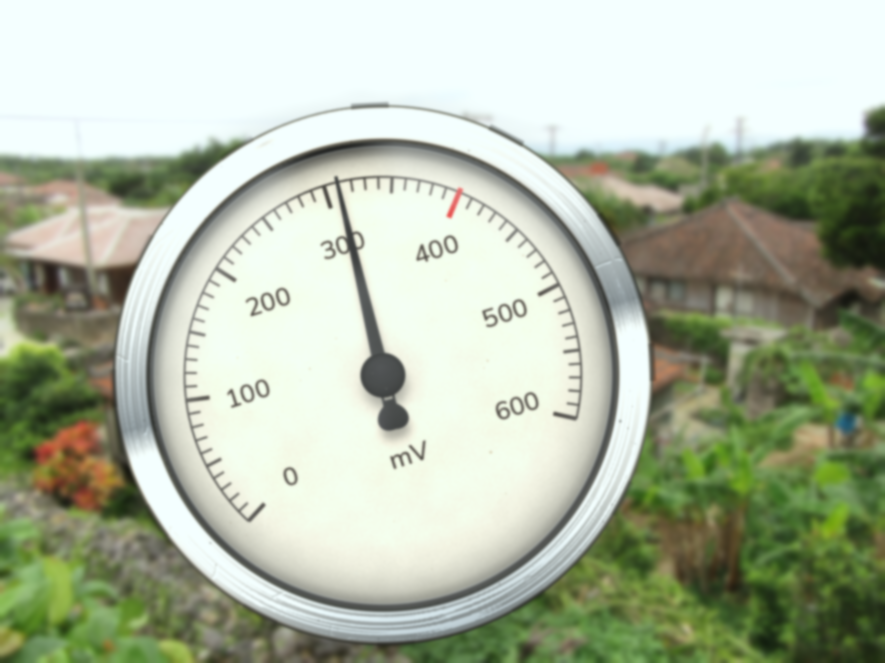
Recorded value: 310 mV
